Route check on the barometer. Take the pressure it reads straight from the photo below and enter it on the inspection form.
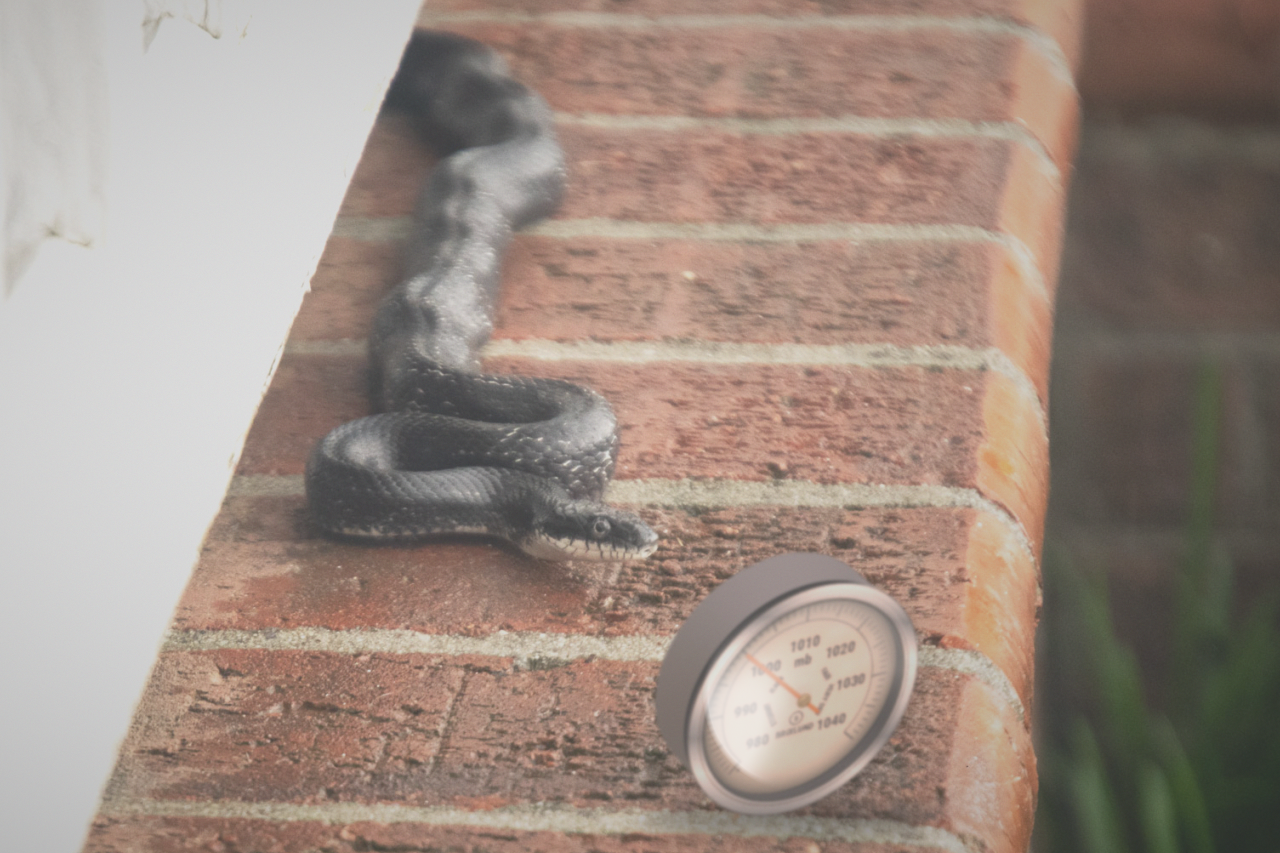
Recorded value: 1000 mbar
